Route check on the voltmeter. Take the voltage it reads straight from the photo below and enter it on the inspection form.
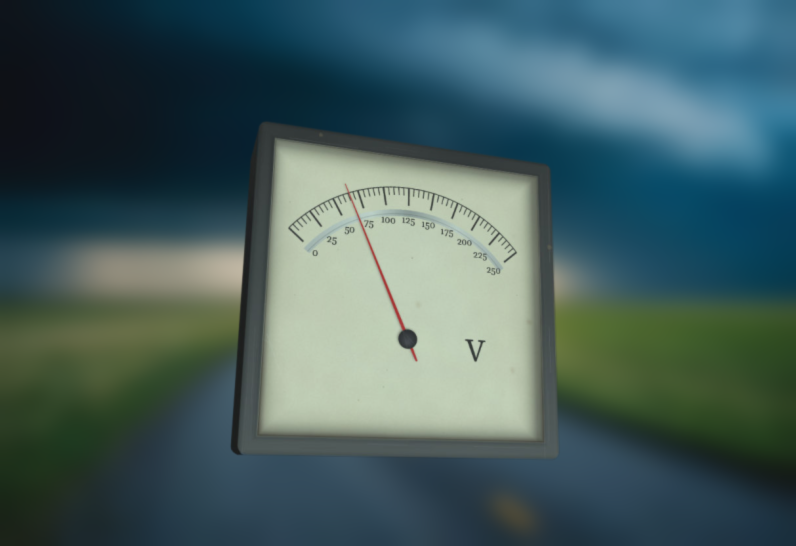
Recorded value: 65 V
